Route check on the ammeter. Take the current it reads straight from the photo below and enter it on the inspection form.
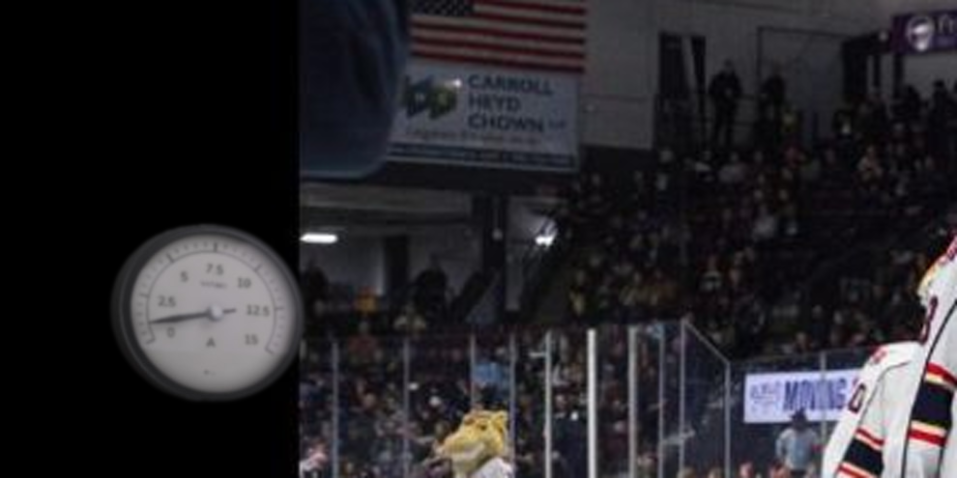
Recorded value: 1 A
